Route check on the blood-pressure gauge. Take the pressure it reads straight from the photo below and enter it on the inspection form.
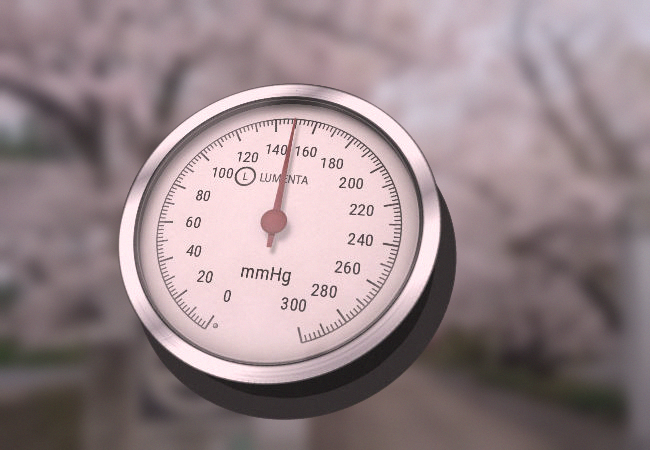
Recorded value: 150 mmHg
